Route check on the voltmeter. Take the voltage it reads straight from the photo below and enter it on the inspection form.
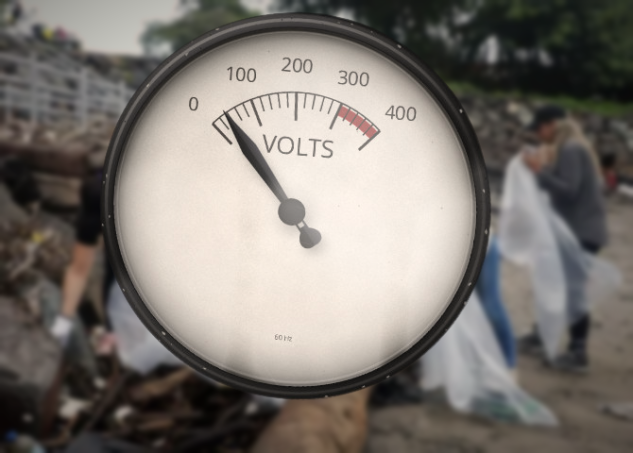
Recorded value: 40 V
